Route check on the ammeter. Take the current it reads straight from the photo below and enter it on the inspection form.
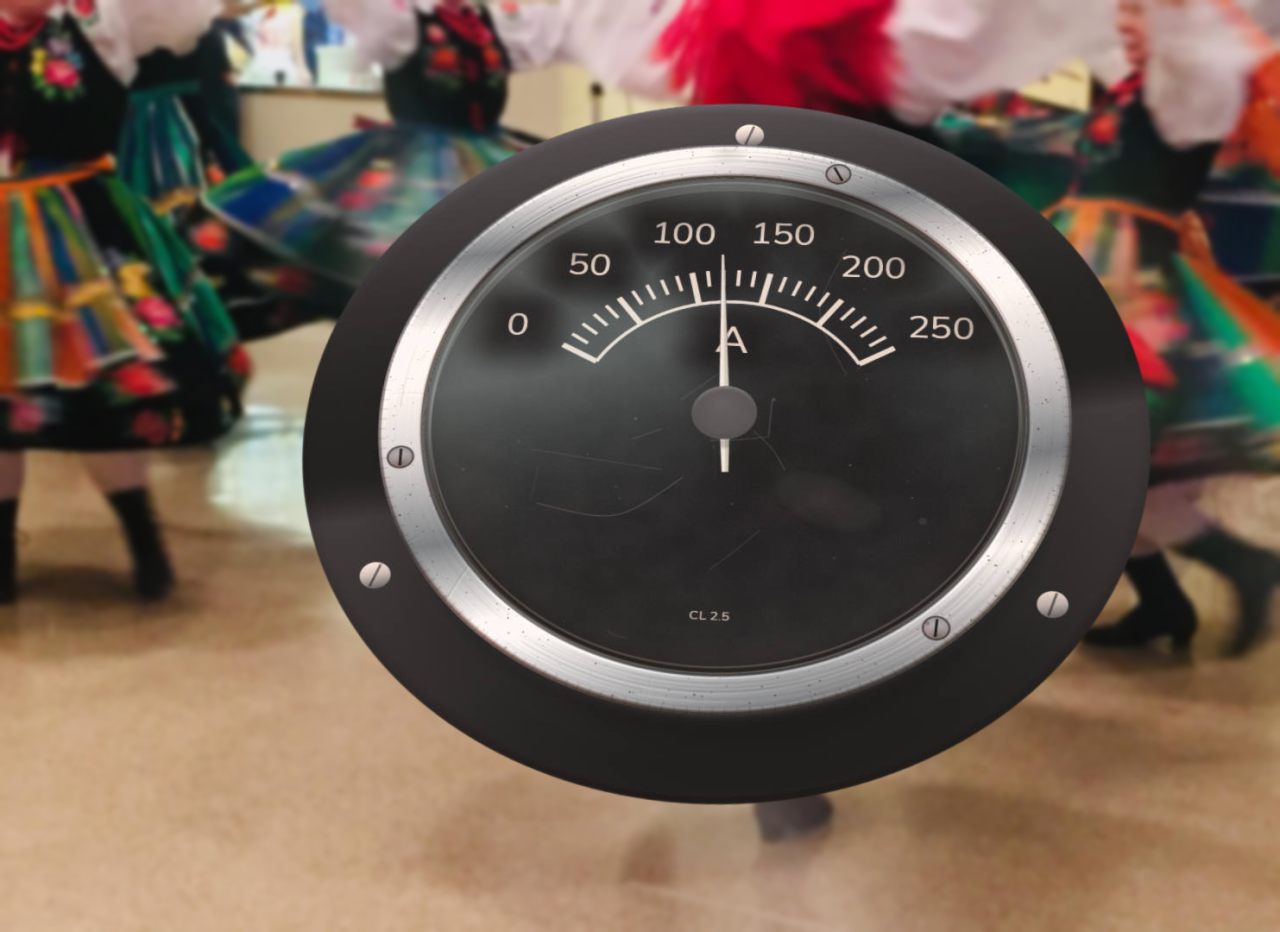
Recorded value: 120 A
